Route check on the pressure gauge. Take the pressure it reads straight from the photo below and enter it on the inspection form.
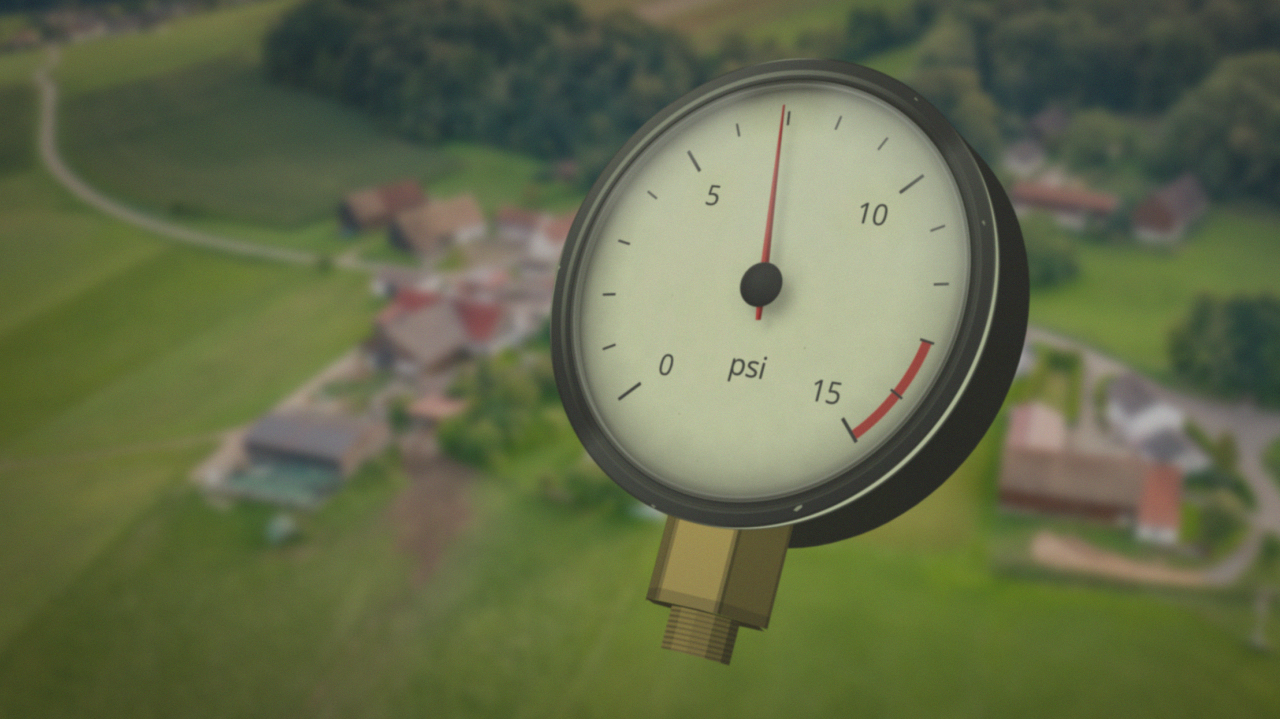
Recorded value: 7 psi
